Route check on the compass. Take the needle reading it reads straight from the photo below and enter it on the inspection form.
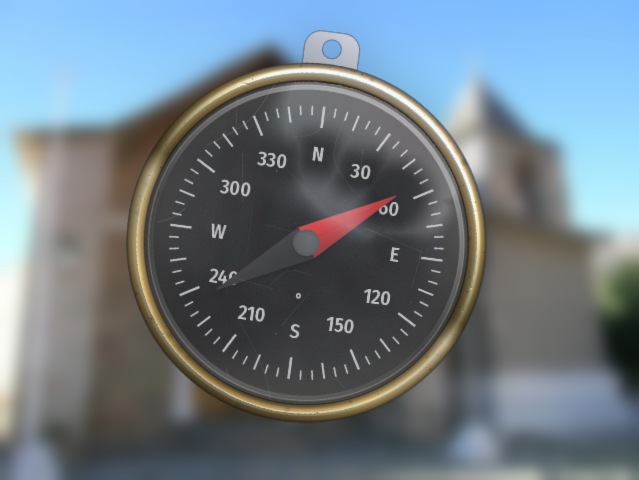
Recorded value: 55 °
